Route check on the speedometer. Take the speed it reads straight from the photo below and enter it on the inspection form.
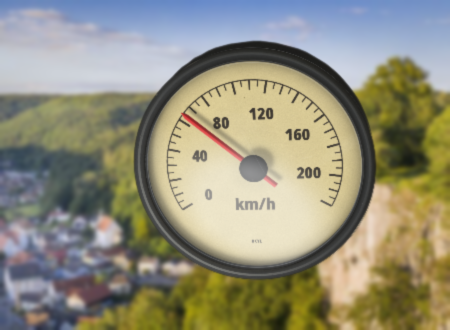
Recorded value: 65 km/h
